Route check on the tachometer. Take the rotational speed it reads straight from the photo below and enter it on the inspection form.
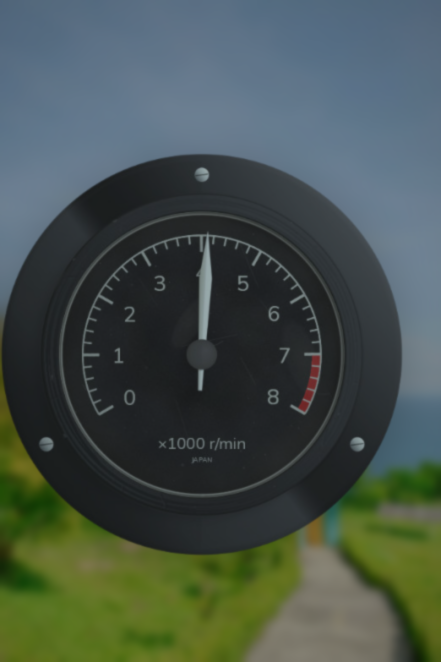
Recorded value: 4100 rpm
